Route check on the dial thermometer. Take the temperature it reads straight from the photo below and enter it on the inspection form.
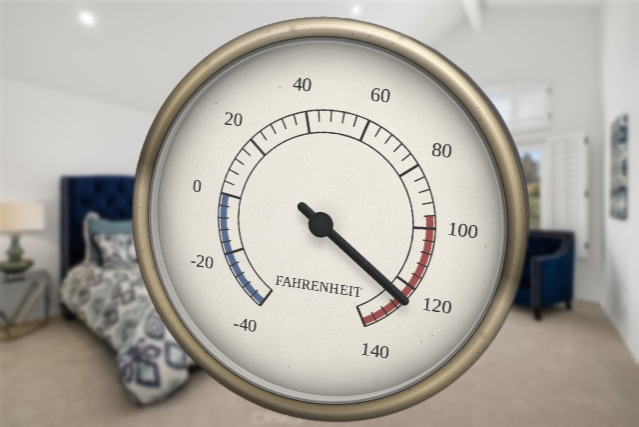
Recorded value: 124 °F
